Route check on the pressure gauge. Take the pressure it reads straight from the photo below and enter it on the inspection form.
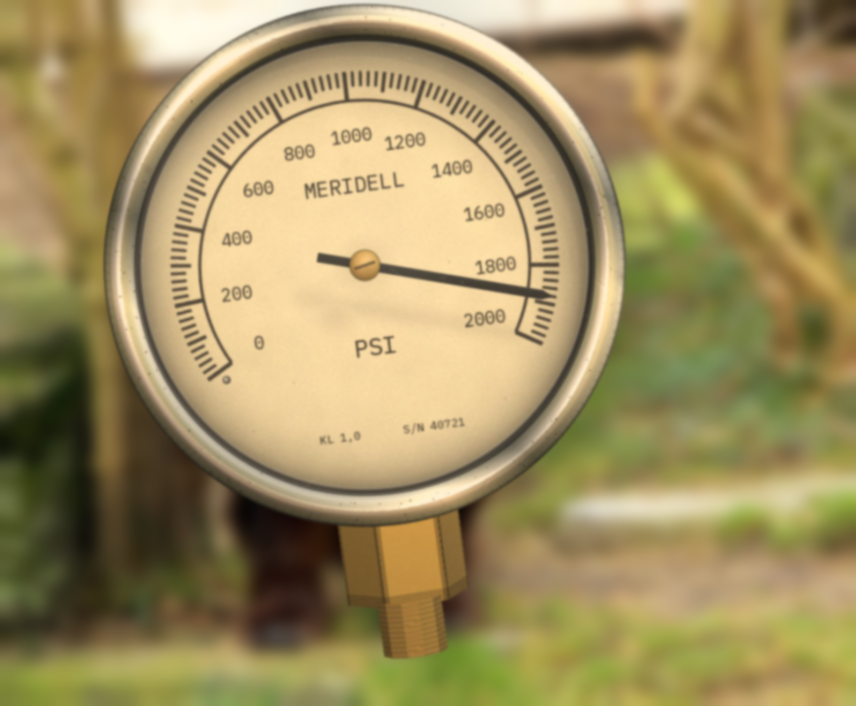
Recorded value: 1880 psi
